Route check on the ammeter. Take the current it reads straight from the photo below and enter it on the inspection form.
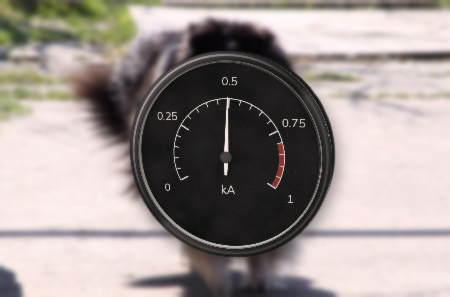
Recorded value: 0.5 kA
